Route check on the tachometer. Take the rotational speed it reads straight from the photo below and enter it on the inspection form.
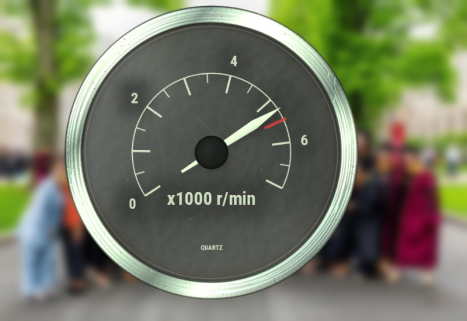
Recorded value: 5250 rpm
